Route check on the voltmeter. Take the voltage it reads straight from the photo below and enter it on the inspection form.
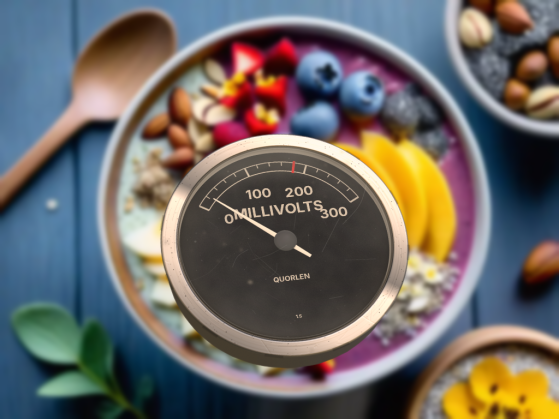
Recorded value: 20 mV
